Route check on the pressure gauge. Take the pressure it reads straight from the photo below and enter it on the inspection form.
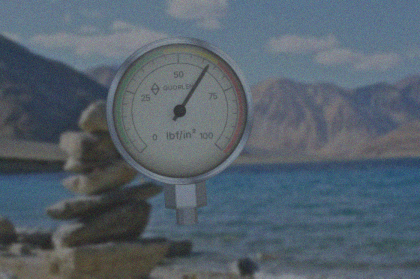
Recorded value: 62.5 psi
